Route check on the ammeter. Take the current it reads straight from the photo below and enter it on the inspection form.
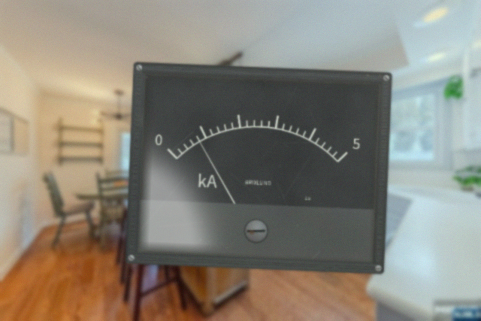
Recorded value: 0.8 kA
